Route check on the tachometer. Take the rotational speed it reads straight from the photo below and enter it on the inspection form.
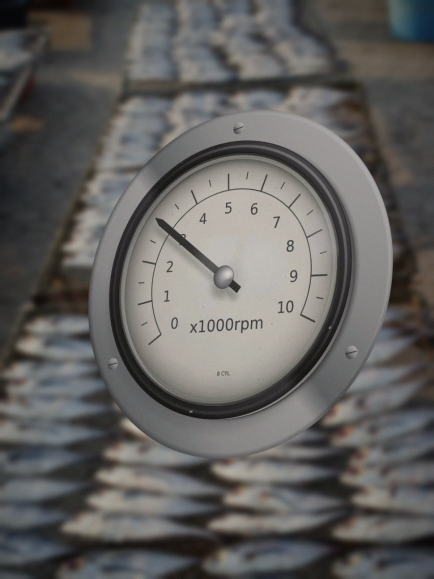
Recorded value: 3000 rpm
